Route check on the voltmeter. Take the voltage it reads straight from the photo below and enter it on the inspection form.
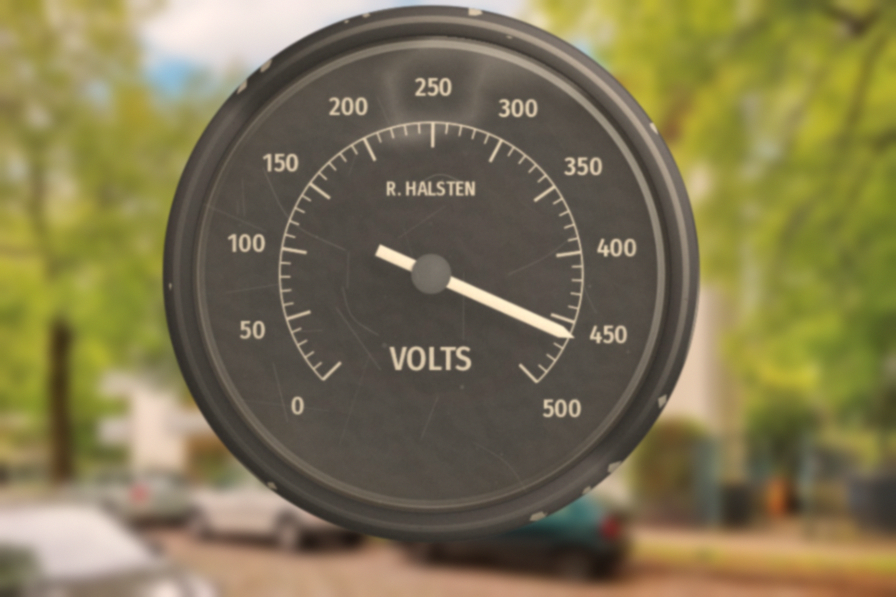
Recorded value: 460 V
